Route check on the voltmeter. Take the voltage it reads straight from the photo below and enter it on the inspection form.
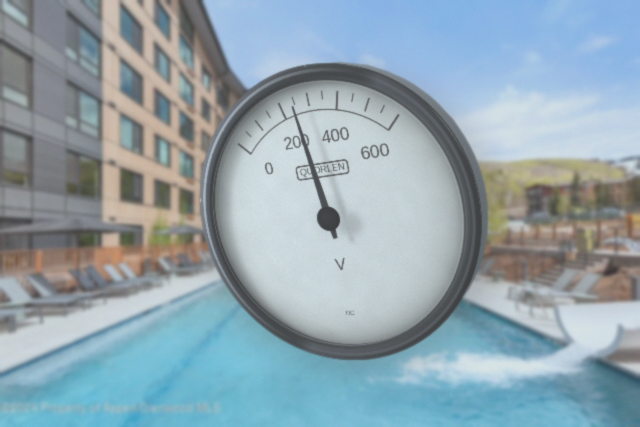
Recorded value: 250 V
